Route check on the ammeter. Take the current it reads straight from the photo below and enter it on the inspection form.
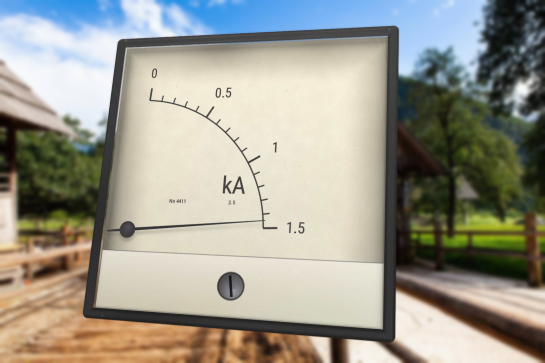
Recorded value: 1.45 kA
